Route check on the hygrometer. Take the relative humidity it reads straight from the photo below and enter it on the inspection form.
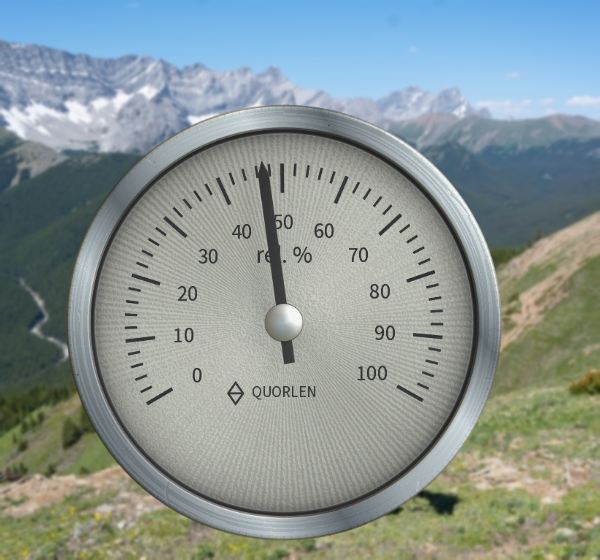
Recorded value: 47 %
